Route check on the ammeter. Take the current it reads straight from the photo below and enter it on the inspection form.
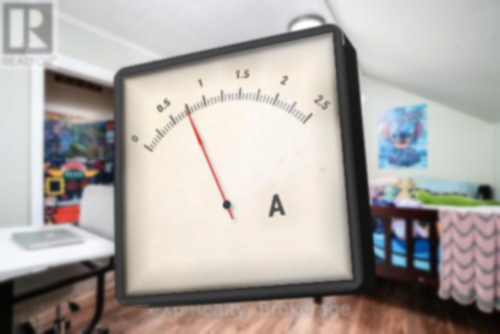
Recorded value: 0.75 A
